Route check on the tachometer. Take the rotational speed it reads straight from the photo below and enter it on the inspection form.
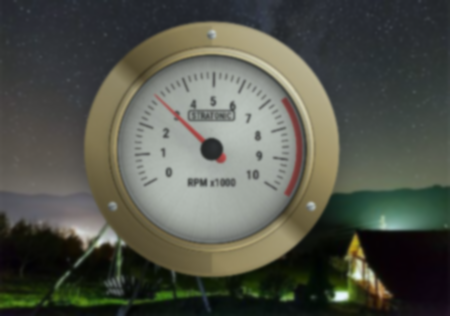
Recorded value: 3000 rpm
